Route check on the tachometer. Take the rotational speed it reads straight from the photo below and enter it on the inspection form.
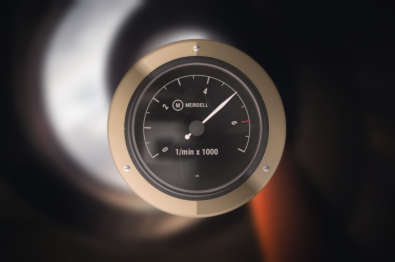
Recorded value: 5000 rpm
